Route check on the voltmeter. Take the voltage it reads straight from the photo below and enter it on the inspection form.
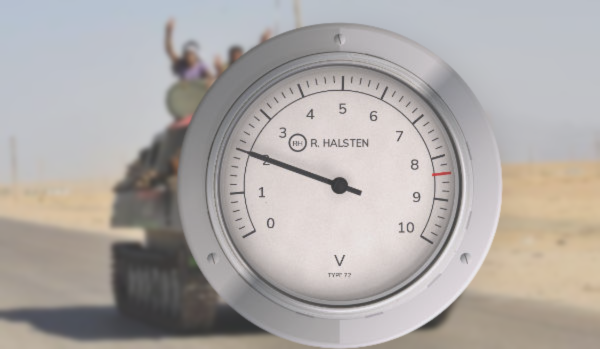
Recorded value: 2 V
